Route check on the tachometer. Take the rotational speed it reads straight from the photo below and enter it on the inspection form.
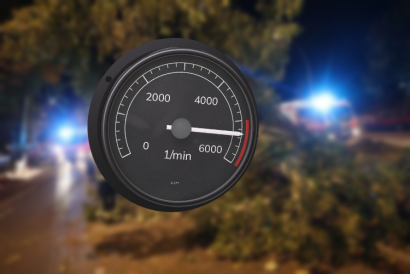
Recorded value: 5300 rpm
